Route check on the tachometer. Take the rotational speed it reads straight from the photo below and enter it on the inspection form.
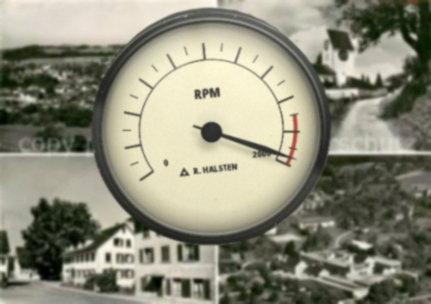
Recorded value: 1950 rpm
